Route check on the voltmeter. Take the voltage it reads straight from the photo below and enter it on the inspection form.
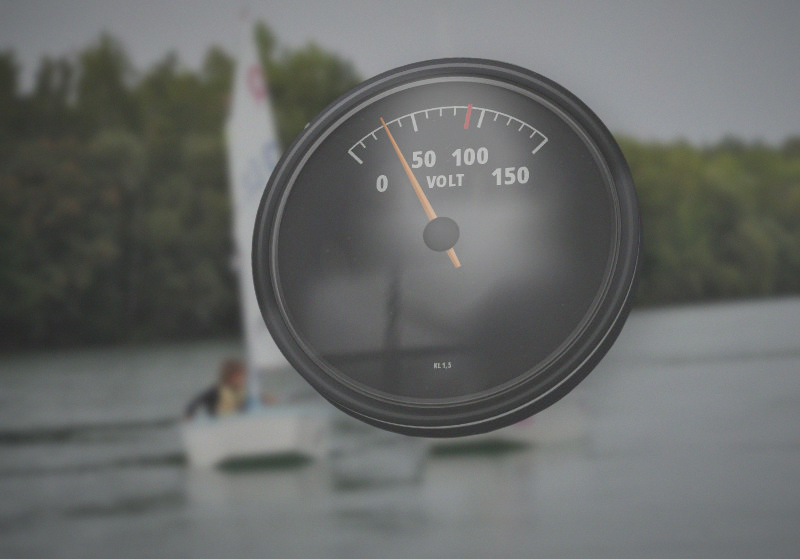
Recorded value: 30 V
